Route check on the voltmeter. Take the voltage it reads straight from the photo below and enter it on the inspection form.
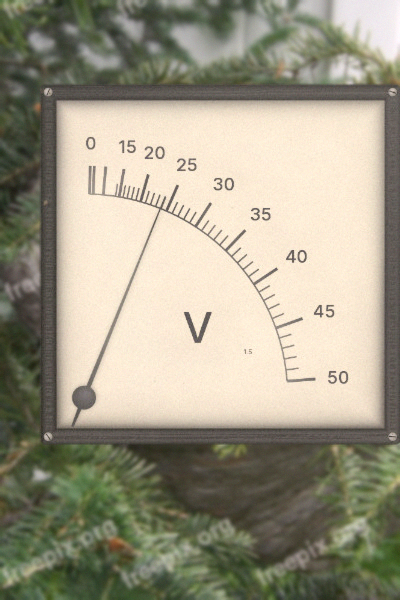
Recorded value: 24 V
